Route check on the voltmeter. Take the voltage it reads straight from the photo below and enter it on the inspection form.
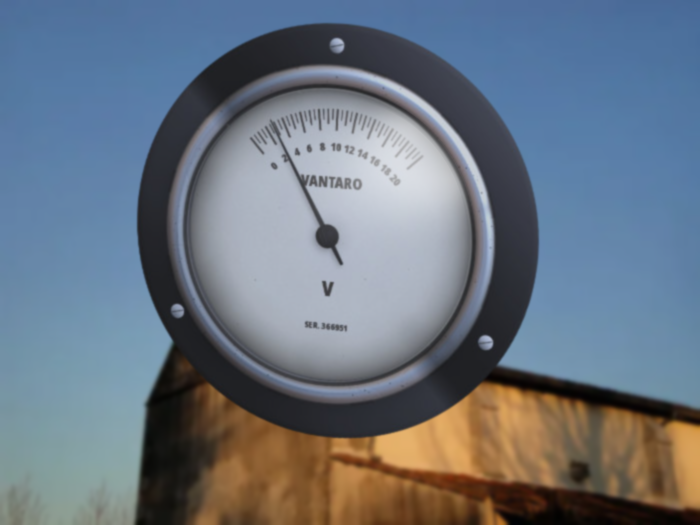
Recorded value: 3 V
